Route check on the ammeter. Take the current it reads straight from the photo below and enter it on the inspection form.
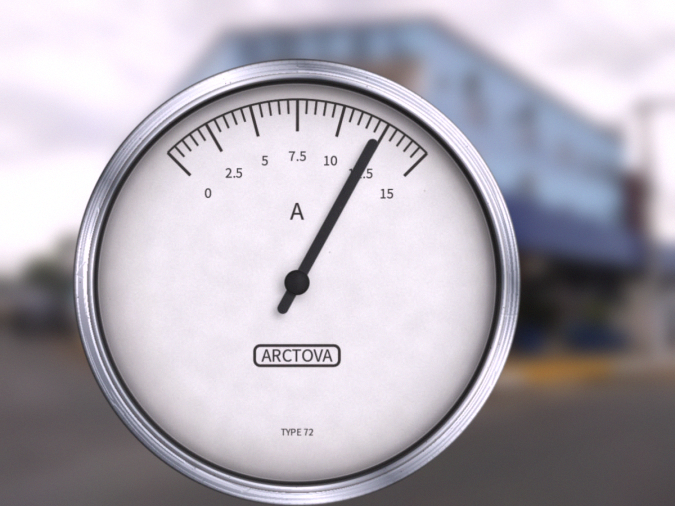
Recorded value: 12.25 A
